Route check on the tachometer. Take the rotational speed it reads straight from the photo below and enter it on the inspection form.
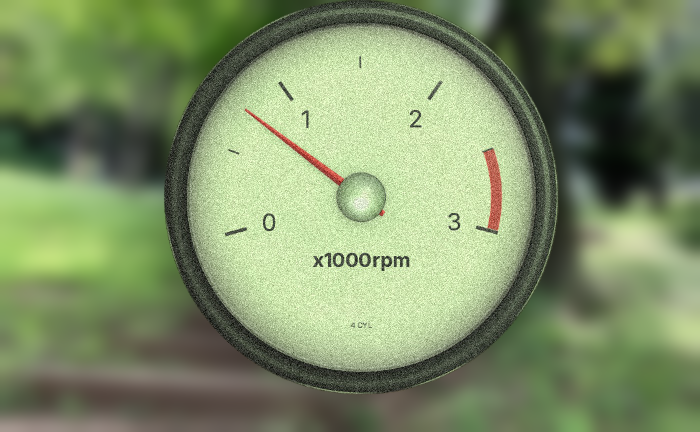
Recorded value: 750 rpm
